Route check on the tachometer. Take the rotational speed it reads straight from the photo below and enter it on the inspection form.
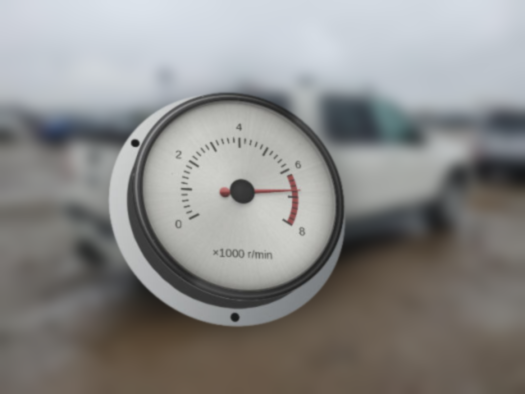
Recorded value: 6800 rpm
